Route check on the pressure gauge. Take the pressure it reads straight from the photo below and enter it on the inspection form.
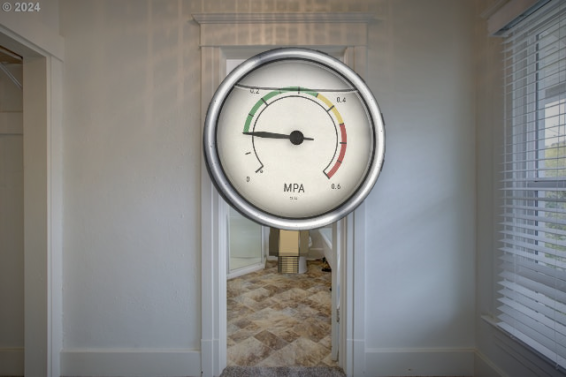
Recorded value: 0.1 MPa
